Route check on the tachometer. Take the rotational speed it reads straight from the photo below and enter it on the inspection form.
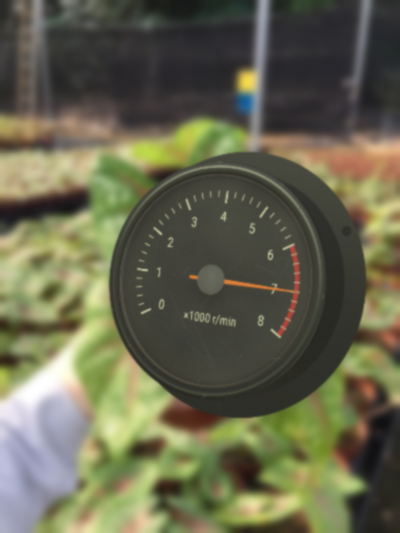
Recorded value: 7000 rpm
